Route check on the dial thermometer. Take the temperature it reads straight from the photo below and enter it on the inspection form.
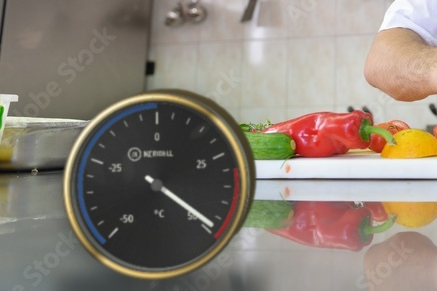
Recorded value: 47.5 °C
